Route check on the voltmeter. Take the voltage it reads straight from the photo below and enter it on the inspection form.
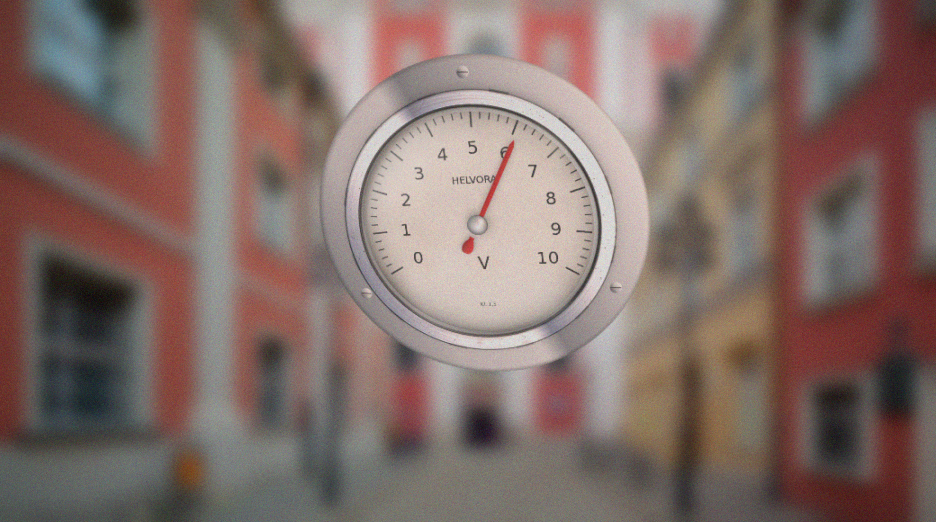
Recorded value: 6.1 V
